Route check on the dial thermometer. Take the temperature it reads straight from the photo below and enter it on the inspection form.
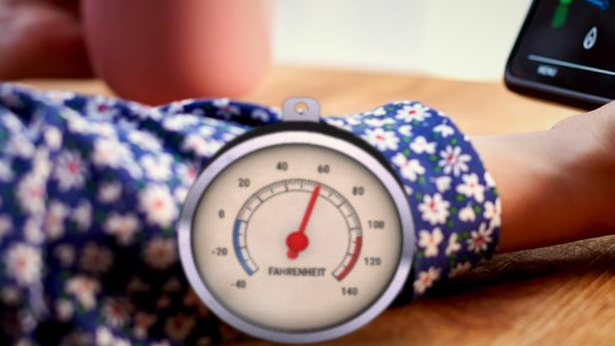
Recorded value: 60 °F
